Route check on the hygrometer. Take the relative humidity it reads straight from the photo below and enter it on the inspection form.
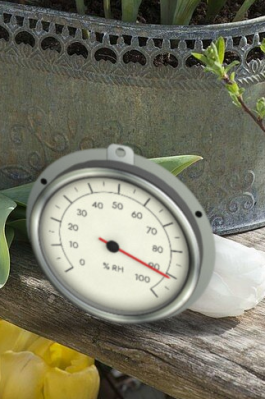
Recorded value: 90 %
